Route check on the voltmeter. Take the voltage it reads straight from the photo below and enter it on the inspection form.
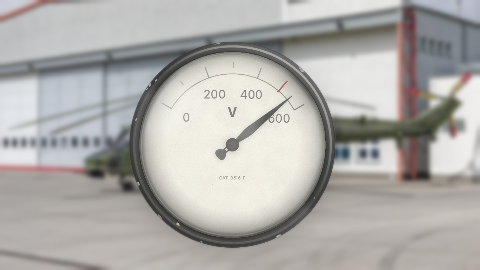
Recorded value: 550 V
